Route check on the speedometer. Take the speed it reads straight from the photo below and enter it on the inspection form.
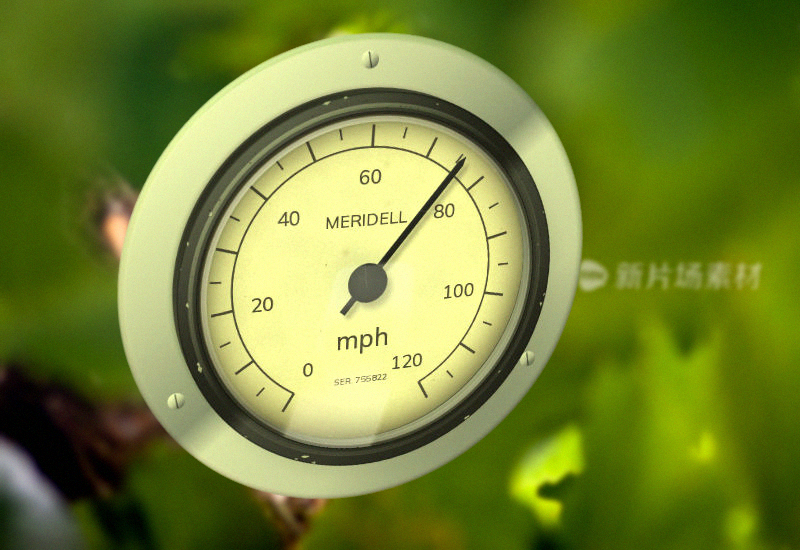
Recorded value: 75 mph
